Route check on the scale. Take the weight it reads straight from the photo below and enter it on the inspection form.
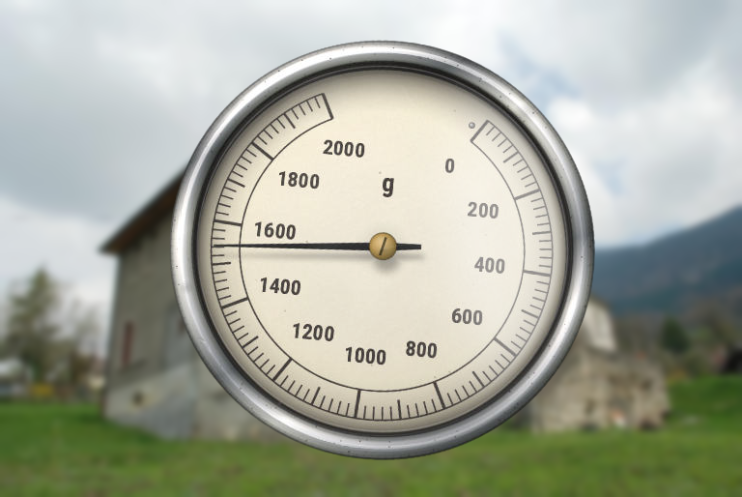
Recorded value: 1540 g
